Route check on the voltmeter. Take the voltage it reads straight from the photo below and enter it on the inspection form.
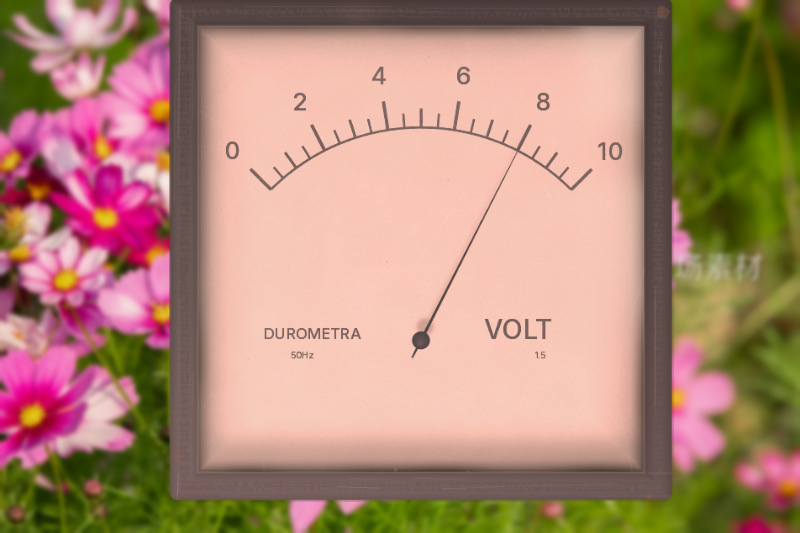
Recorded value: 8 V
